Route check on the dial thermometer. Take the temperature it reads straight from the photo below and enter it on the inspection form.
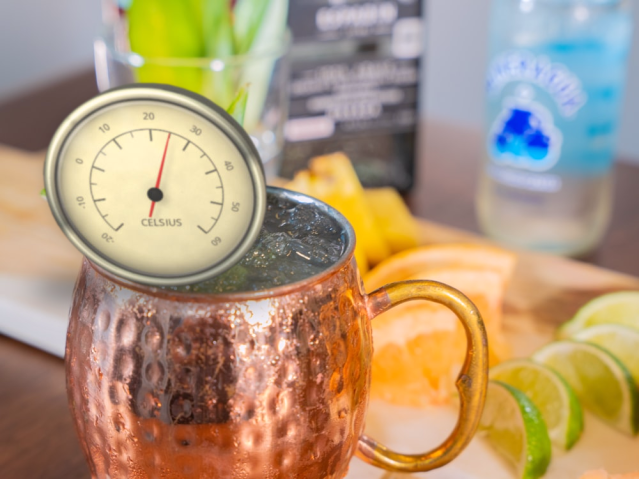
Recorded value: 25 °C
